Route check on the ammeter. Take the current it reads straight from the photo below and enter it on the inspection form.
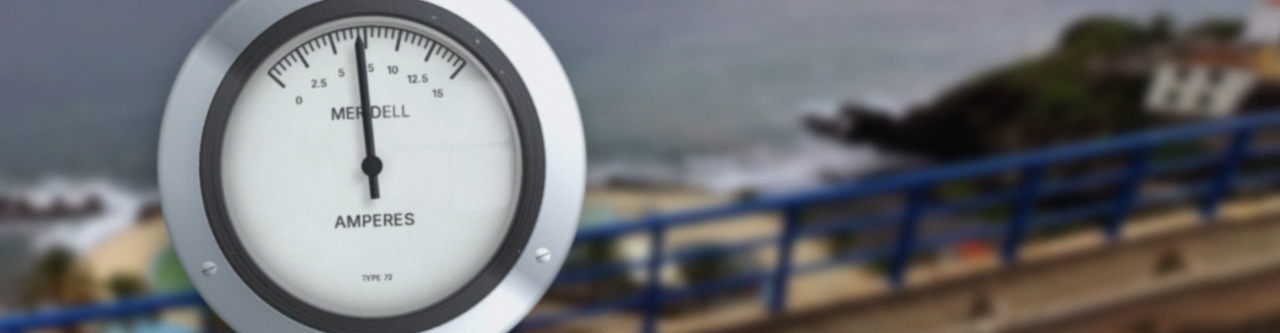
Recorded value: 7 A
